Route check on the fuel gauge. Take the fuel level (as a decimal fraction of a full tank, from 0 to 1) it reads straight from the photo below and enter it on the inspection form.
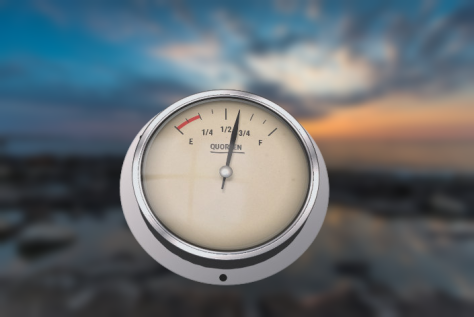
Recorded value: 0.625
